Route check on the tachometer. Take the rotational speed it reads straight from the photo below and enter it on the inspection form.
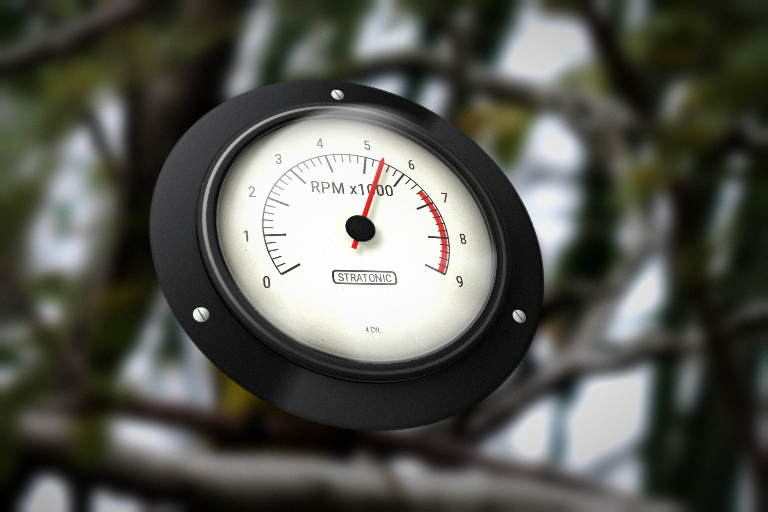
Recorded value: 5400 rpm
